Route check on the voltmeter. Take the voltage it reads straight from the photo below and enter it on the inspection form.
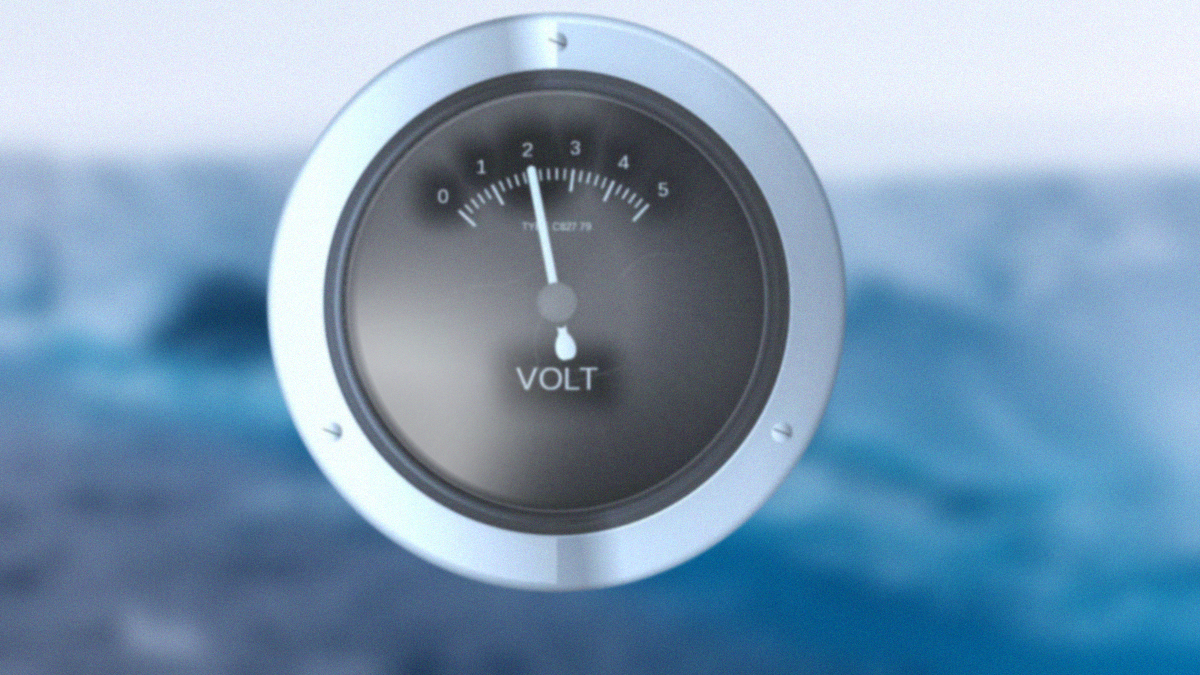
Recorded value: 2 V
